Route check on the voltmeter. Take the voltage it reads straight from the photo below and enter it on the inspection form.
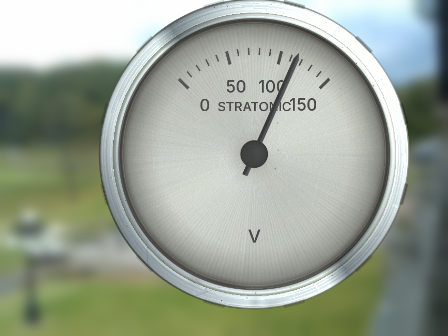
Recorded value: 115 V
